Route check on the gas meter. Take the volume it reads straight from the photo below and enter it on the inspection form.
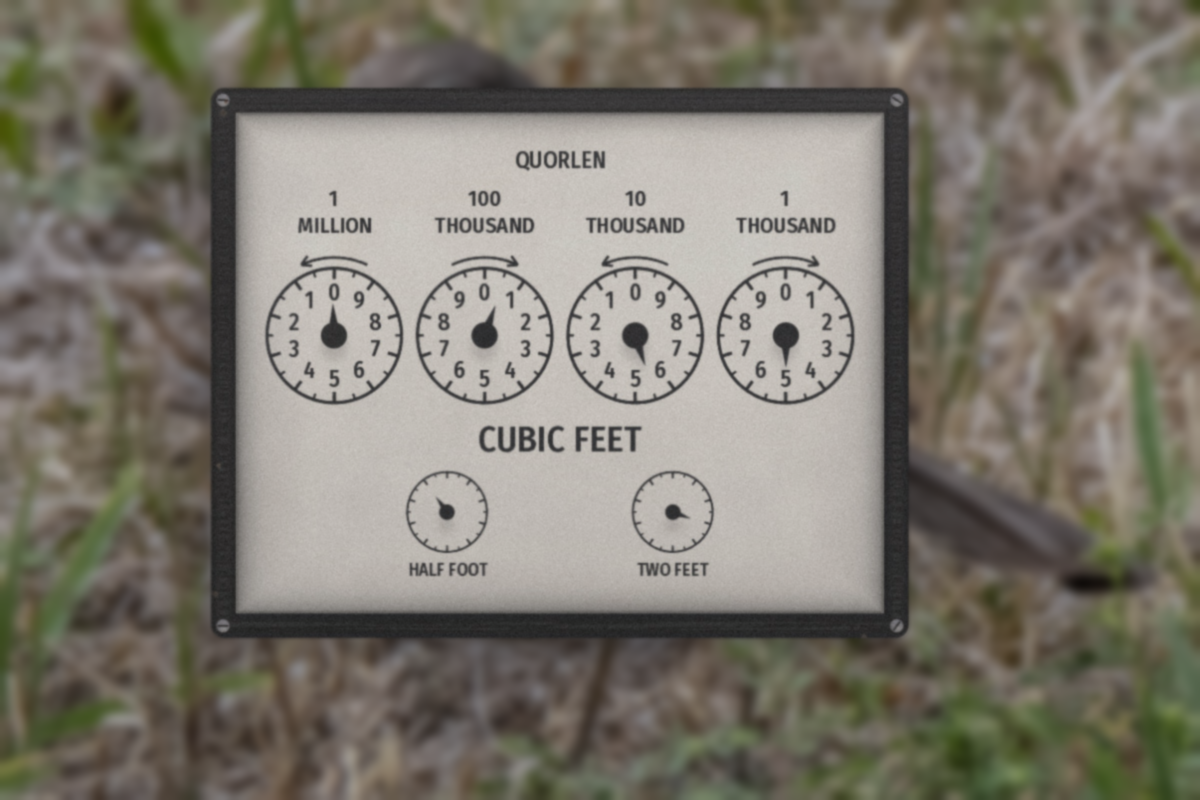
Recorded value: 5500 ft³
